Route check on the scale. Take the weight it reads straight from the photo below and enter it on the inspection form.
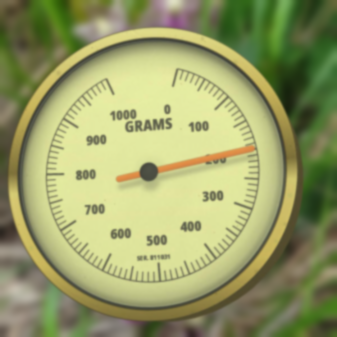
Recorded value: 200 g
